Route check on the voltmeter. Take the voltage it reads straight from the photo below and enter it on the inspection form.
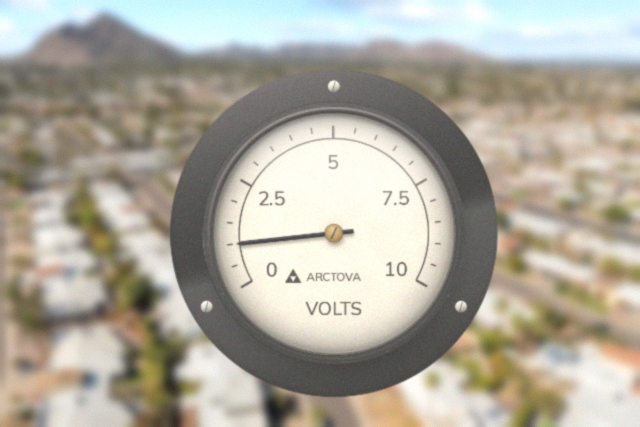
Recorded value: 1 V
